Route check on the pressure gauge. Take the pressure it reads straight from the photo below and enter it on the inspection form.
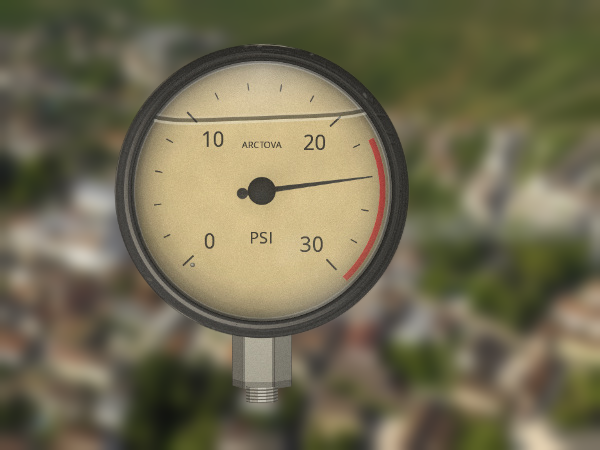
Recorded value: 24 psi
